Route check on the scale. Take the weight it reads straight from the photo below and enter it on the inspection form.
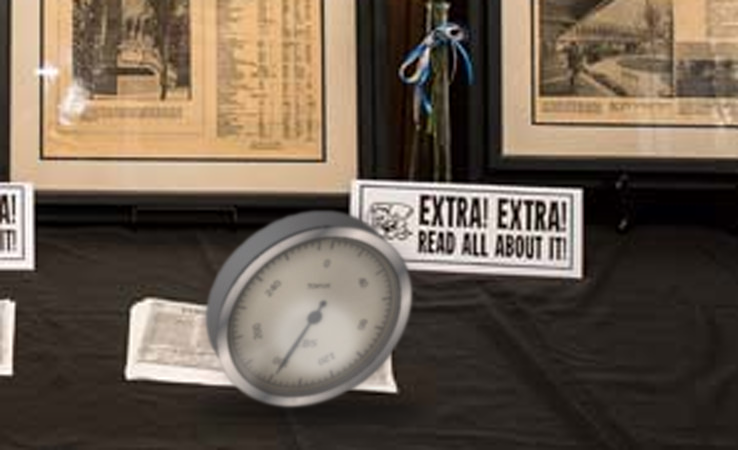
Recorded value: 160 lb
